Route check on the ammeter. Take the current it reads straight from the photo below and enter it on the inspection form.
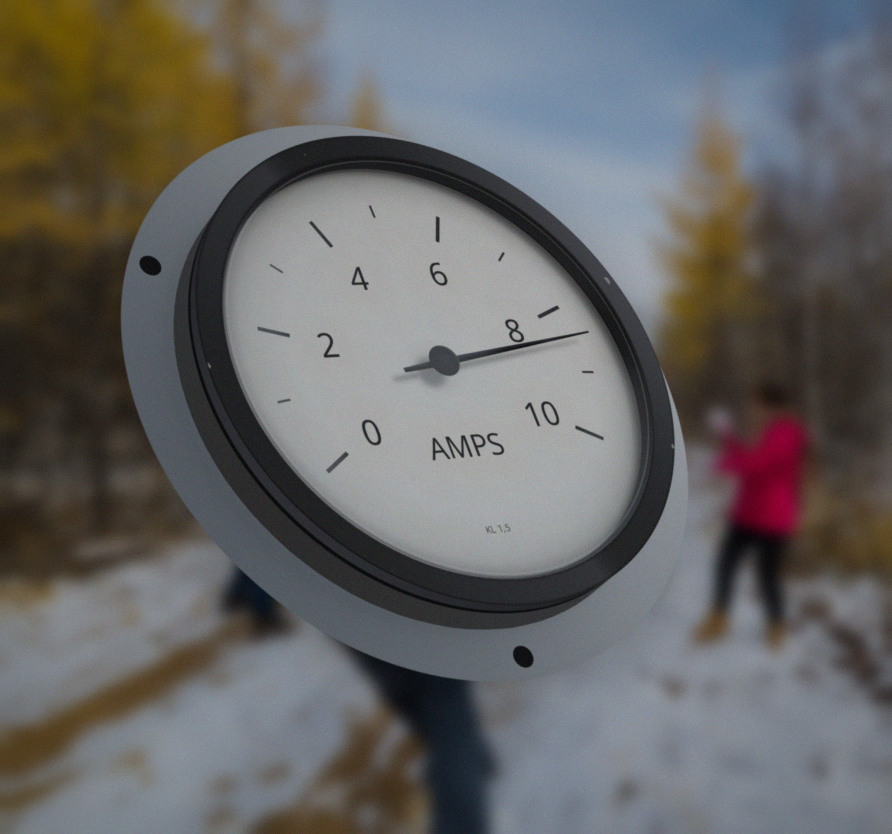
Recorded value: 8.5 A
